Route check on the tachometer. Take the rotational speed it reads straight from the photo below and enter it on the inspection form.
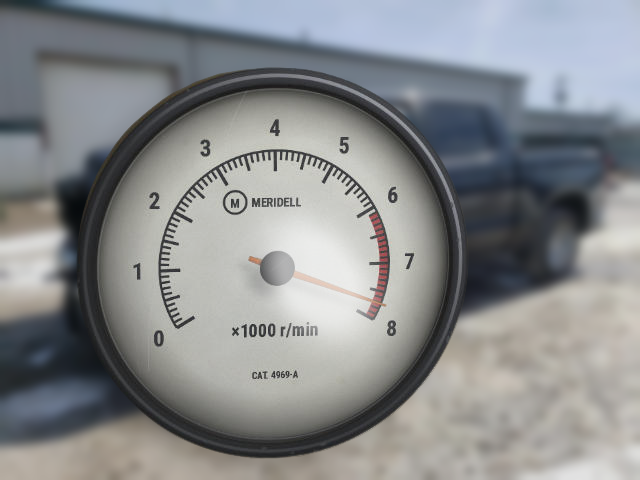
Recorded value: 7700 rpm
